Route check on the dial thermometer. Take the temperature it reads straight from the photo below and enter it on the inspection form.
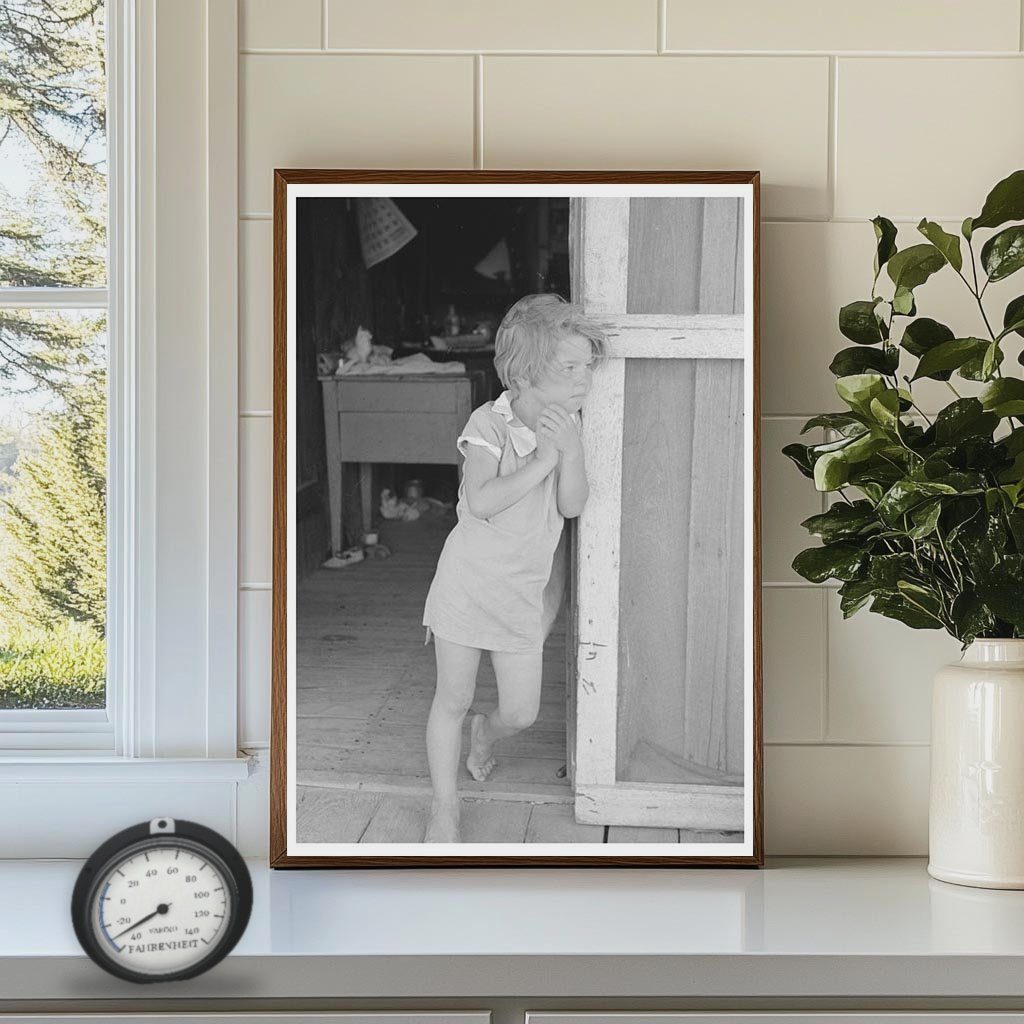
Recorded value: -30 °F
